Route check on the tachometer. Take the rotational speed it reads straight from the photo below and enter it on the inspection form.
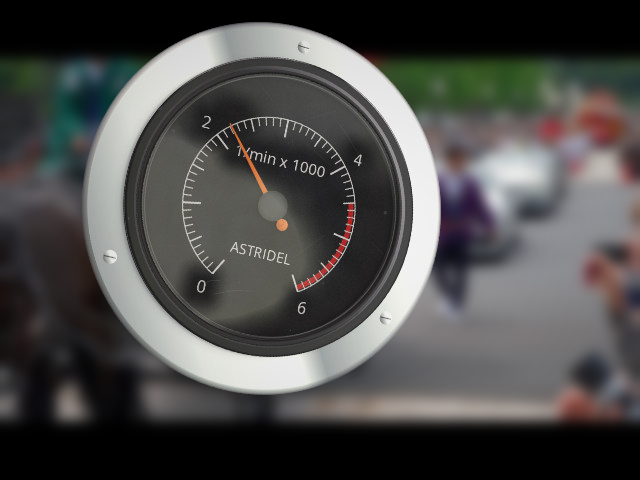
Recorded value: 2200 rpm
